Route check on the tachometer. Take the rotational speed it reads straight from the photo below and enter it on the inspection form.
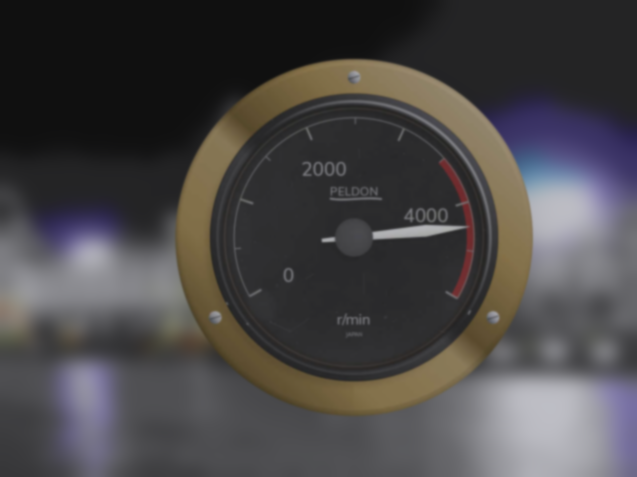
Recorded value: 4250 rpm
